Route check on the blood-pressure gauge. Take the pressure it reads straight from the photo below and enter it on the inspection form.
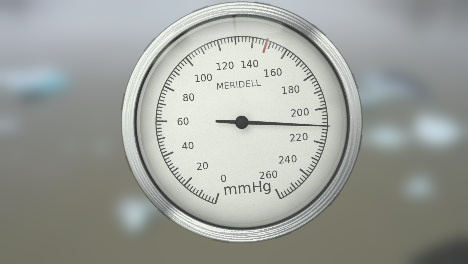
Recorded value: 210 mmHg
